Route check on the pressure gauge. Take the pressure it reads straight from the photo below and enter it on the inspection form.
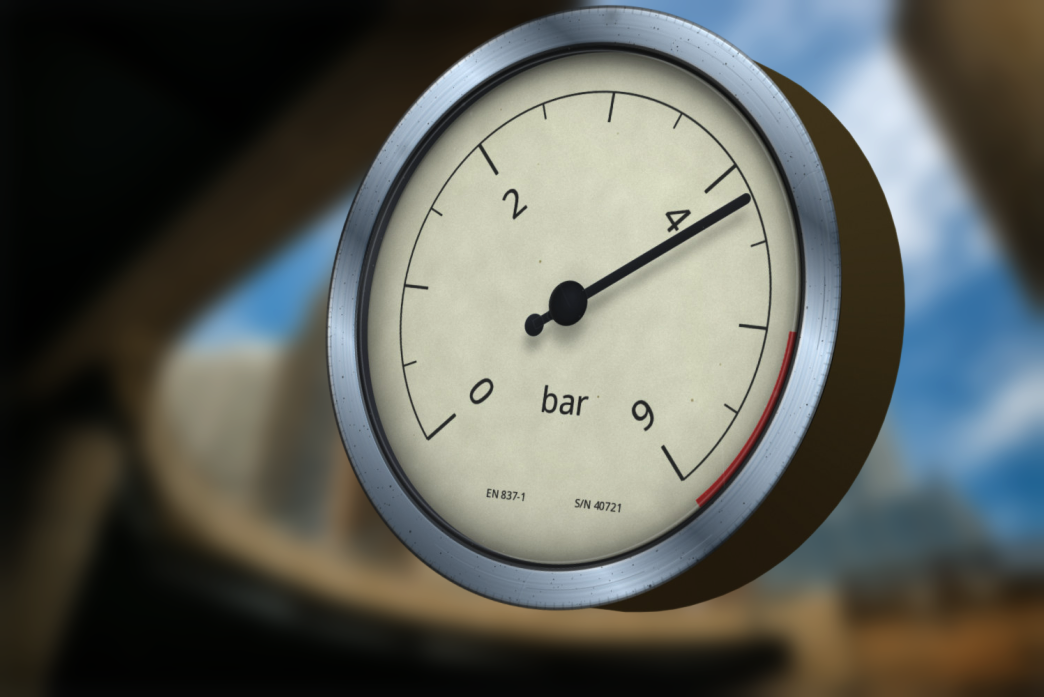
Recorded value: 4.25 bar
